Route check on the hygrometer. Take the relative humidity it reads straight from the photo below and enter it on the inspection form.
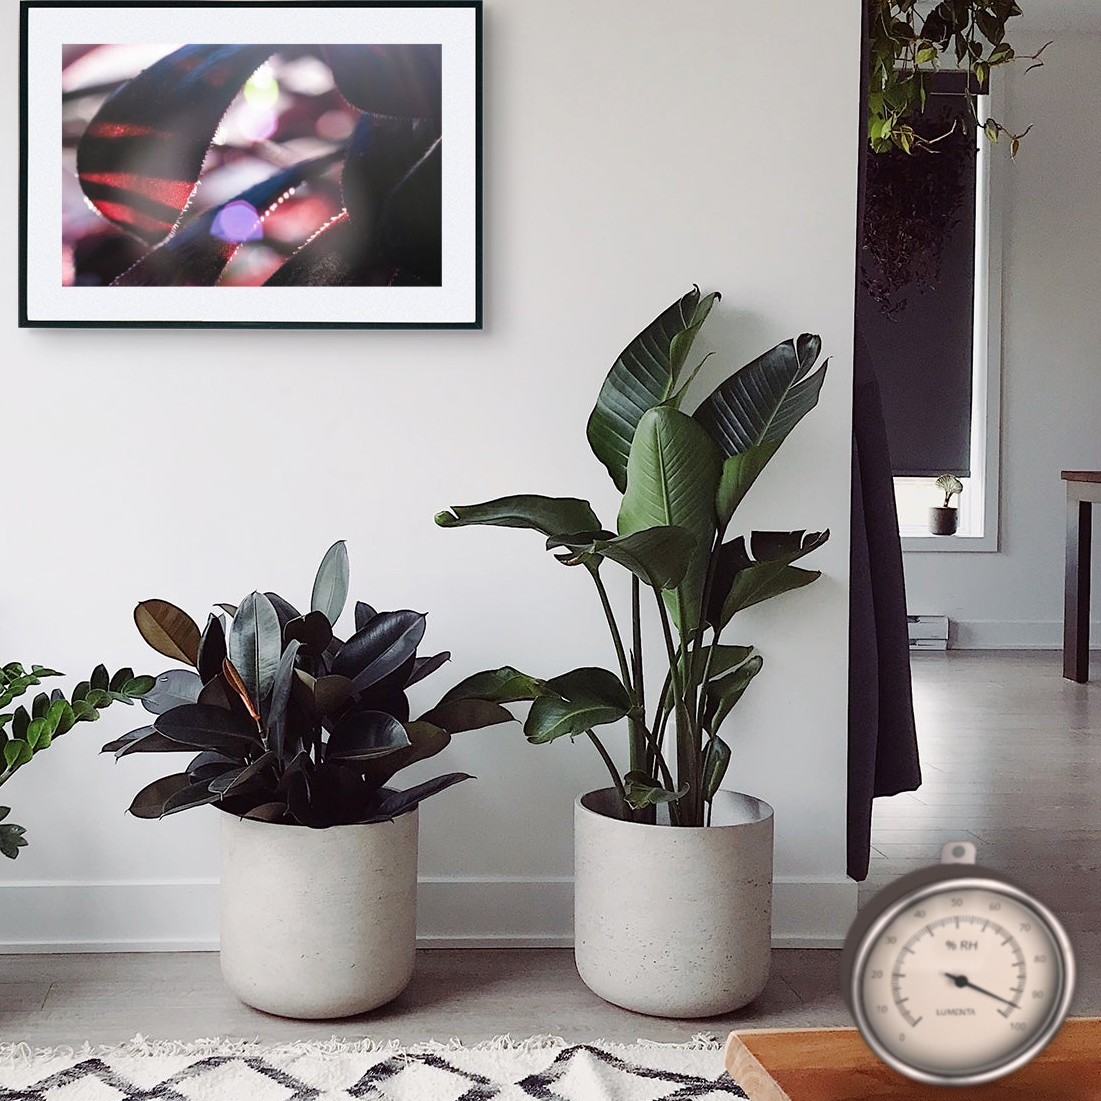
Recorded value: 95 %
